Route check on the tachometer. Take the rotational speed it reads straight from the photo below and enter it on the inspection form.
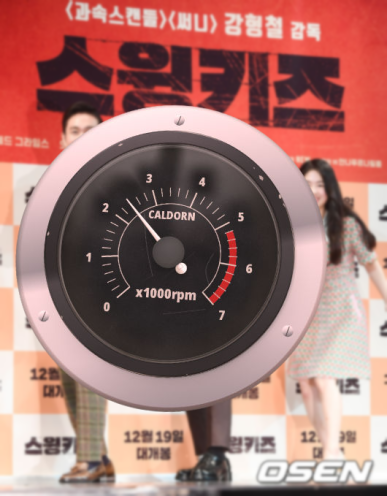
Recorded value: 2400 rpm
